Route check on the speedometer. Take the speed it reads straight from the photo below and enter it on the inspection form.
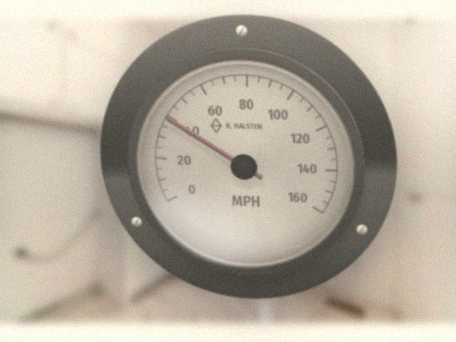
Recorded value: 40 mph
